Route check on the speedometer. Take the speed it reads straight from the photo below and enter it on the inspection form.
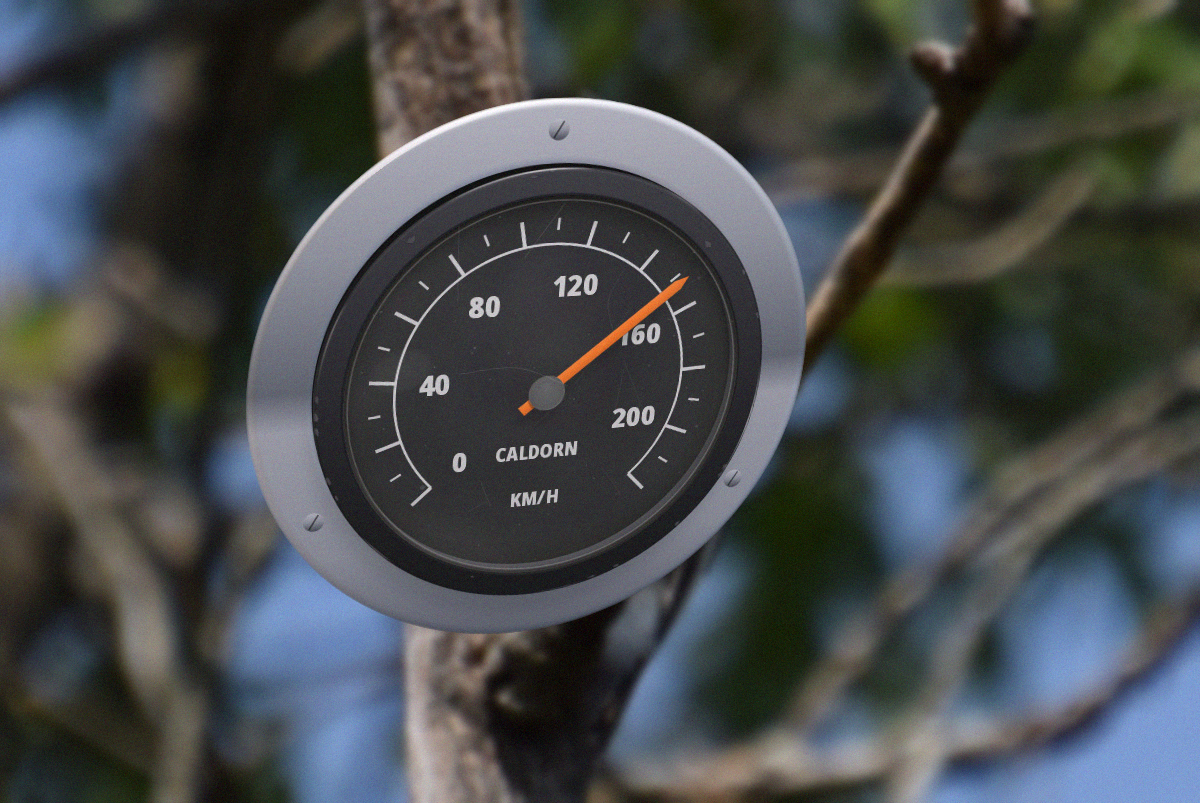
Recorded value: 150 km/h
